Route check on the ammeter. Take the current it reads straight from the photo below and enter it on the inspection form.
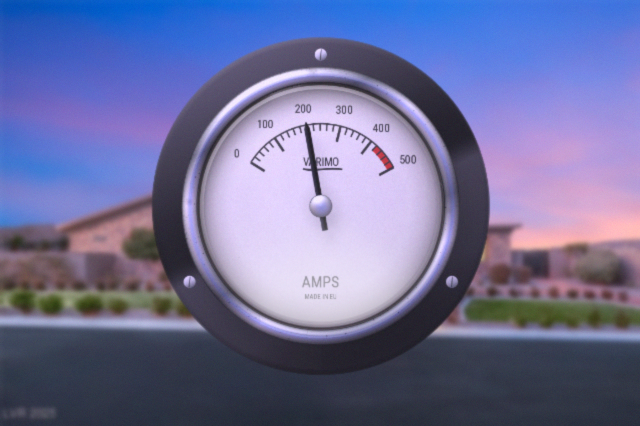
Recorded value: 200 A
